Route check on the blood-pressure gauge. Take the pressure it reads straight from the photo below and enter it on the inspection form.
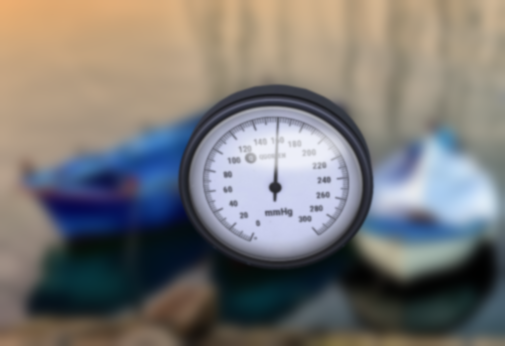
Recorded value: 160 mmHg
